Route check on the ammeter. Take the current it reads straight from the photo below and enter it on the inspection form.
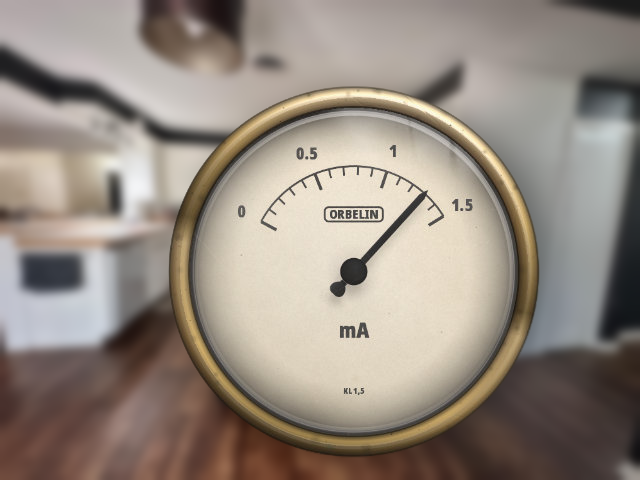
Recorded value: 1.3 mA
